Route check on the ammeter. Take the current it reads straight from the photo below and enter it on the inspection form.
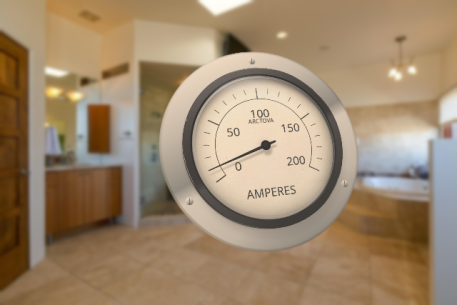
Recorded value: 10 A
